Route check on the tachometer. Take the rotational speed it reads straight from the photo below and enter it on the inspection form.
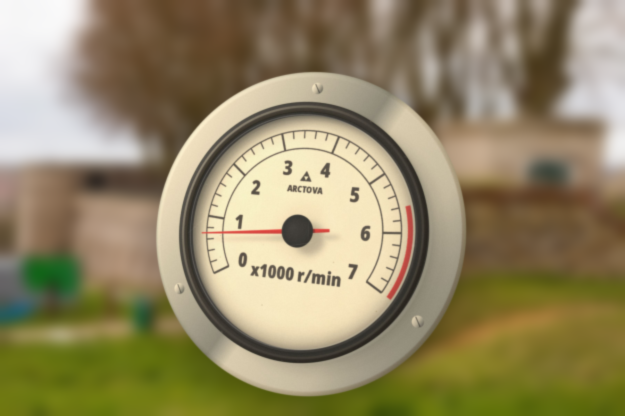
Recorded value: 700 rpm
